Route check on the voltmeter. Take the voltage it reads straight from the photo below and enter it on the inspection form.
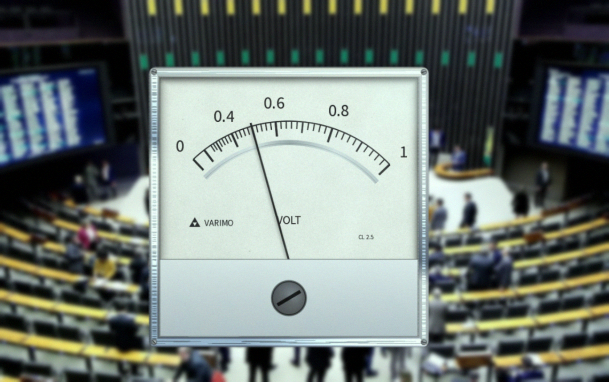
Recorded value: 0.5 V
